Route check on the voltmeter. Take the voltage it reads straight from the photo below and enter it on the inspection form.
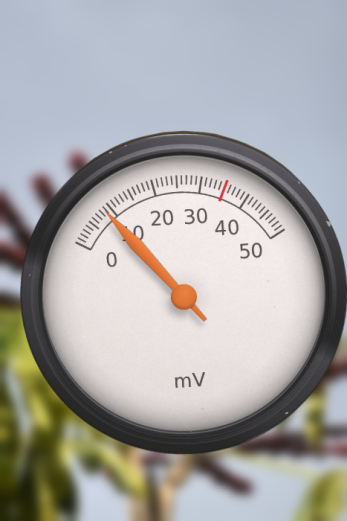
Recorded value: 9 mV
